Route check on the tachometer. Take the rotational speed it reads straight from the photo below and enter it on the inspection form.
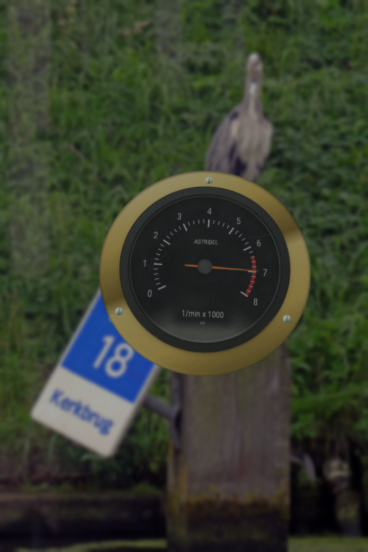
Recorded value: 7000 rpm
